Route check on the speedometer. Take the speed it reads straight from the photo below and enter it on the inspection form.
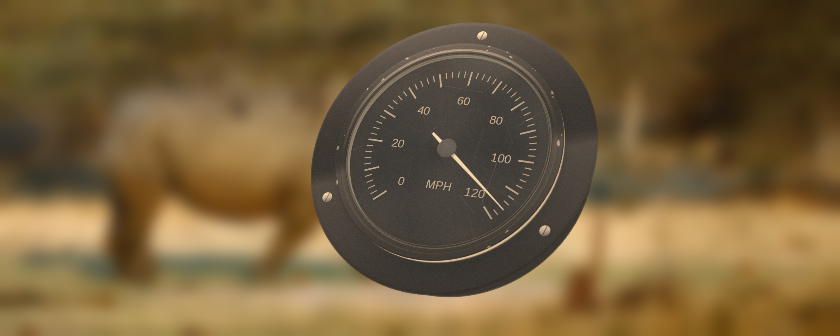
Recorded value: 116 mph
